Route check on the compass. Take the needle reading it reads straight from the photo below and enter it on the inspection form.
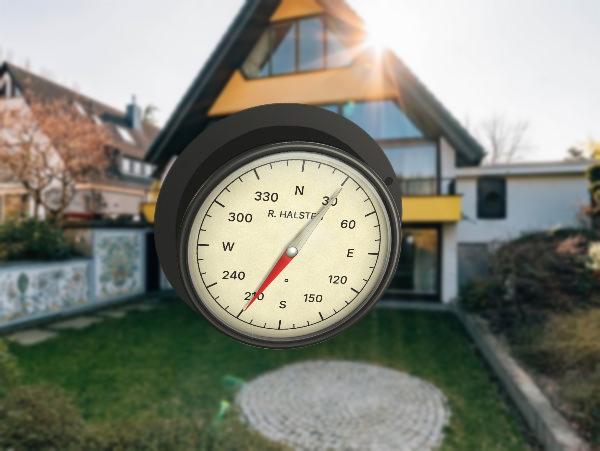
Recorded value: 210 °
